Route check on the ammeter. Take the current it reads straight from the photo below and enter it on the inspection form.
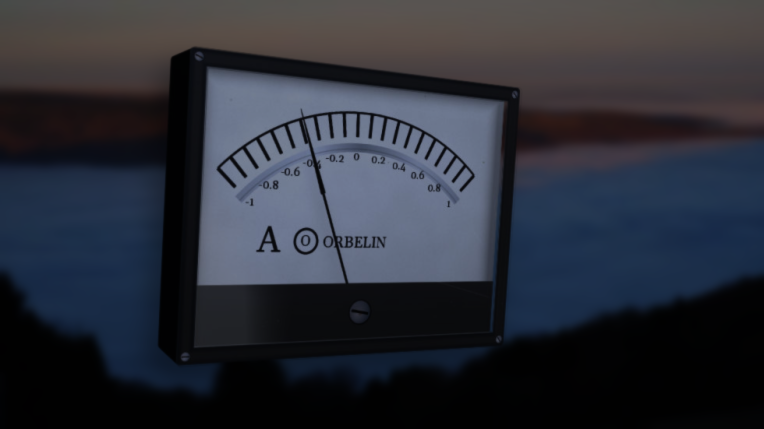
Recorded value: -0.4 A
